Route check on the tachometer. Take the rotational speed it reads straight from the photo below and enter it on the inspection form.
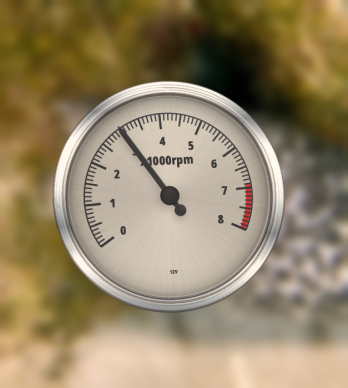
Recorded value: 3000 rpm
